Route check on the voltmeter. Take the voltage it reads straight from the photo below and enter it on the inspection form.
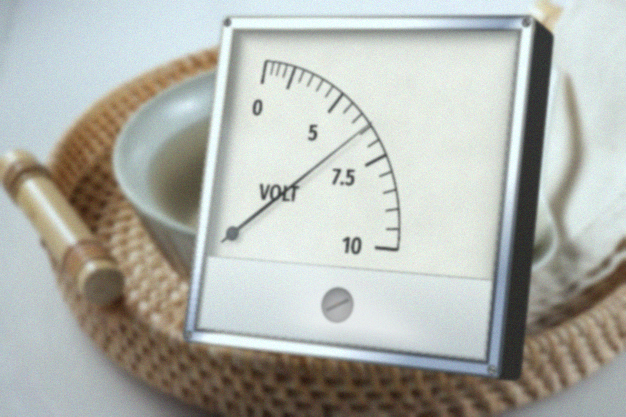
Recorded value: 6.5 V
